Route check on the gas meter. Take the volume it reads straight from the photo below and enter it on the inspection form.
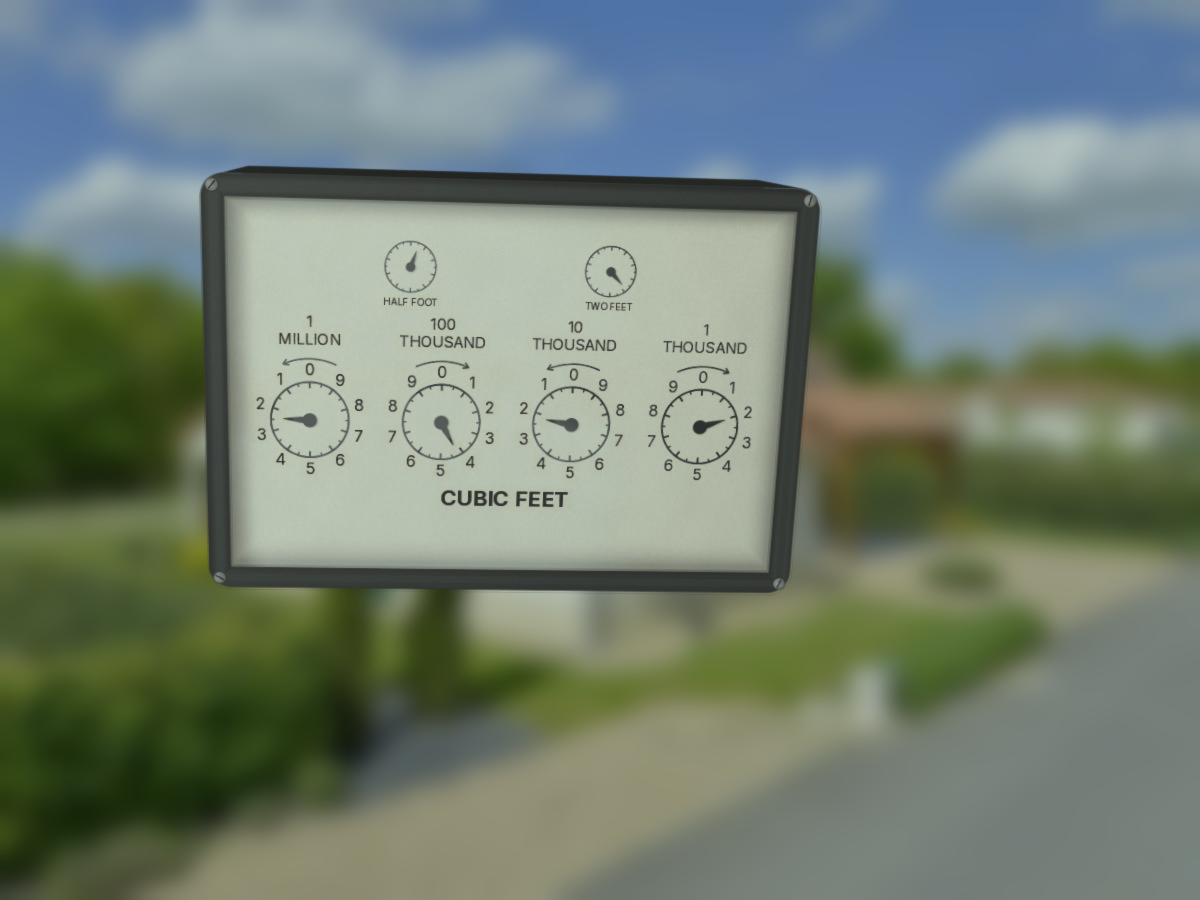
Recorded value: 242200 ft³
